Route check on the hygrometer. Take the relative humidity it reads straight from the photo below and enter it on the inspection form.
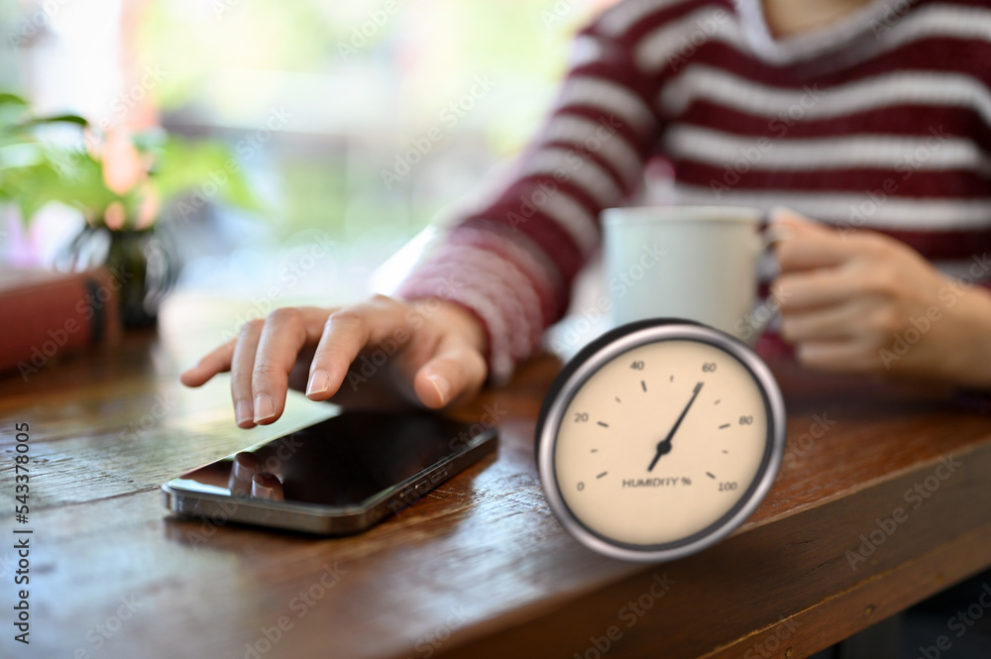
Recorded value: 60 %
